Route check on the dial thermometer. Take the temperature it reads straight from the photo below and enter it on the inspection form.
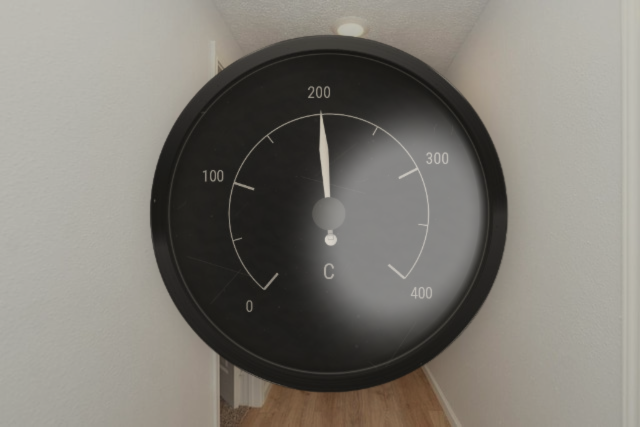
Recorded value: 200 °C
